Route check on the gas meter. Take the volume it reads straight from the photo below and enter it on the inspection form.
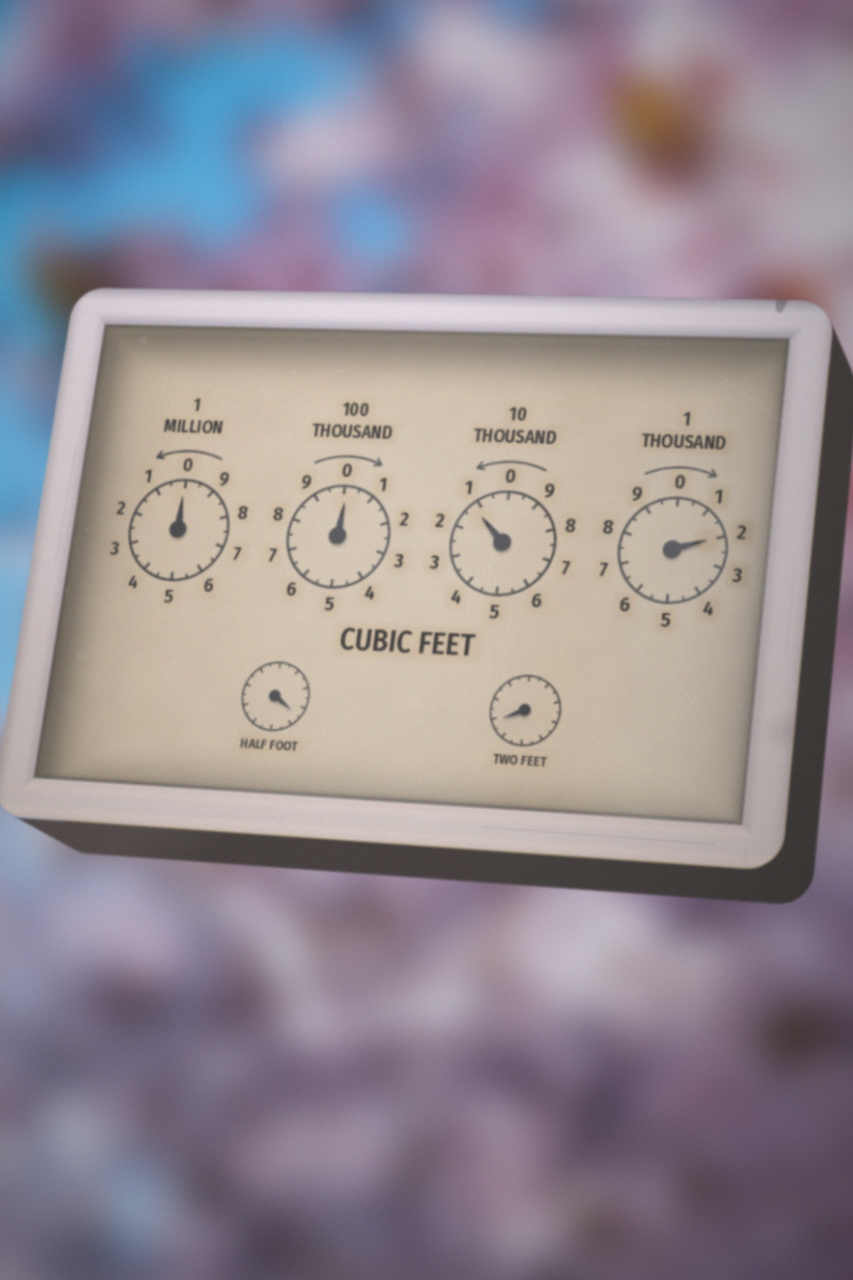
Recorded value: 1200 ft³
